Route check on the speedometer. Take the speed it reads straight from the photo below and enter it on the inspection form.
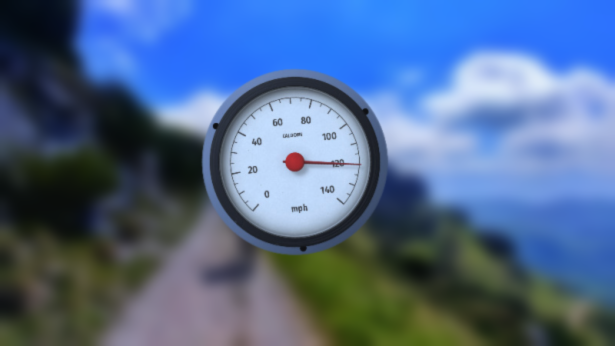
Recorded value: 120 mph
